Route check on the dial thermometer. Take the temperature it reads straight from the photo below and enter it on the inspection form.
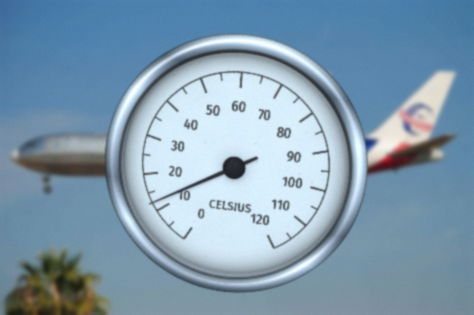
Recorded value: 12.5 °C
